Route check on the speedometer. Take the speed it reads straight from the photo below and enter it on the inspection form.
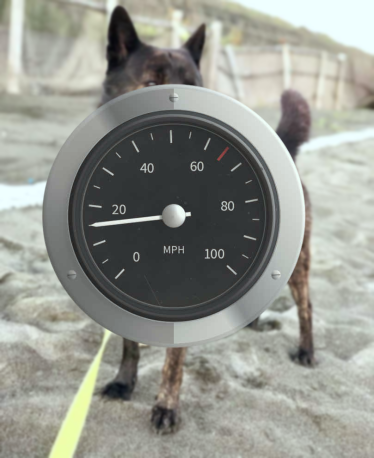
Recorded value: 15 mph
